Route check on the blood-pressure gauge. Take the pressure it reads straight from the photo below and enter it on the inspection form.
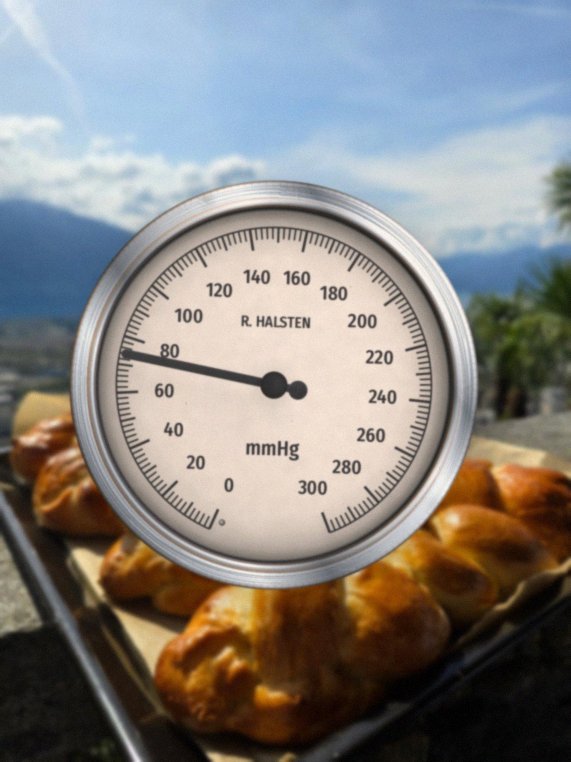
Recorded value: 74 mmHg
